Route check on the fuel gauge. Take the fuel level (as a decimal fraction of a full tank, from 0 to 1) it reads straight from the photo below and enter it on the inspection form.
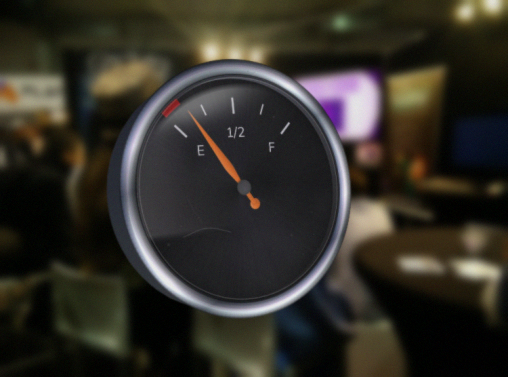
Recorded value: 0.125
